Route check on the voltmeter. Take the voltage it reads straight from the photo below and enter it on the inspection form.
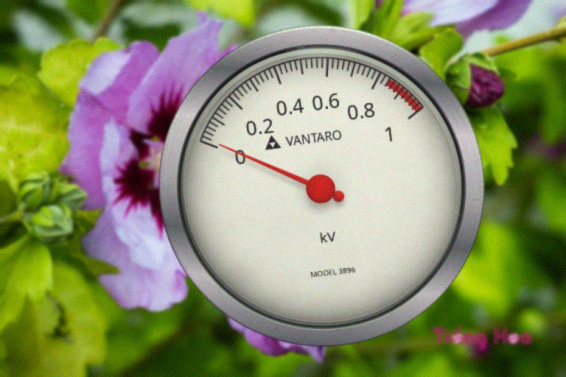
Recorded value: 0.02 kV
